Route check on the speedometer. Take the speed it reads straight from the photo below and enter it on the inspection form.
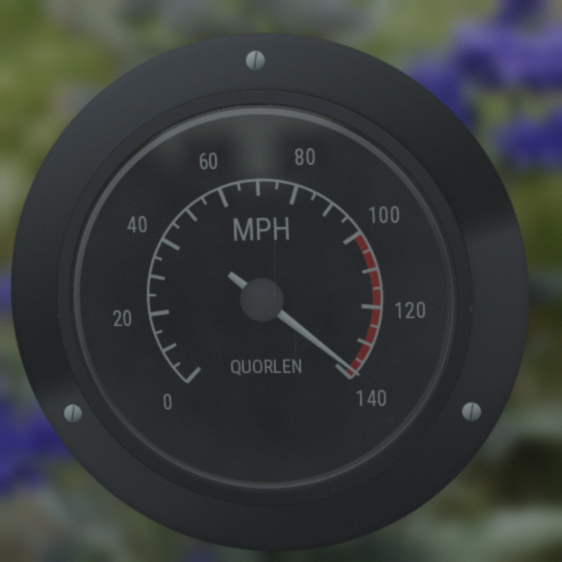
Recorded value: 137.5 mph
